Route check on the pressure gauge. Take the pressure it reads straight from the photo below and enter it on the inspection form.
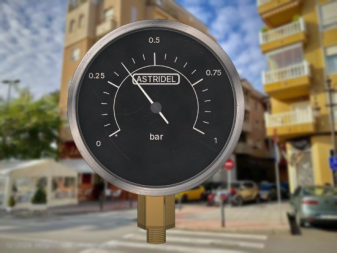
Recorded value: 0.35 bar
